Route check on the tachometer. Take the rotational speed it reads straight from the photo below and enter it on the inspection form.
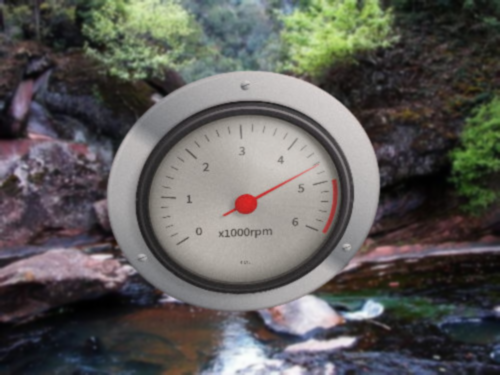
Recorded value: 4600 rpm
